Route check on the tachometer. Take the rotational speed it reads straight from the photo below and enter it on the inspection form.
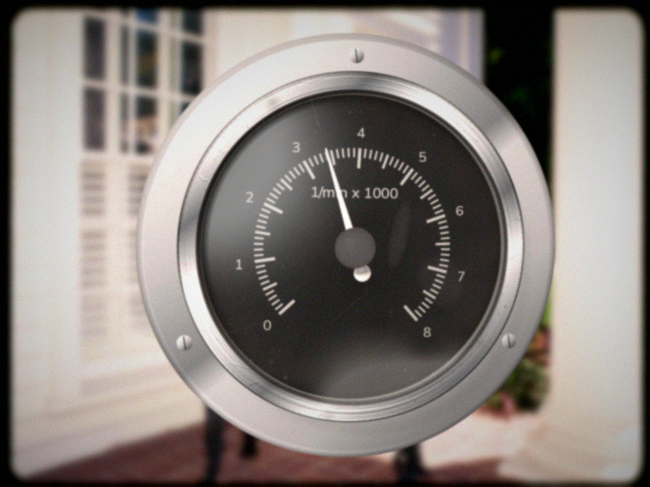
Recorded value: 3400 rpm
